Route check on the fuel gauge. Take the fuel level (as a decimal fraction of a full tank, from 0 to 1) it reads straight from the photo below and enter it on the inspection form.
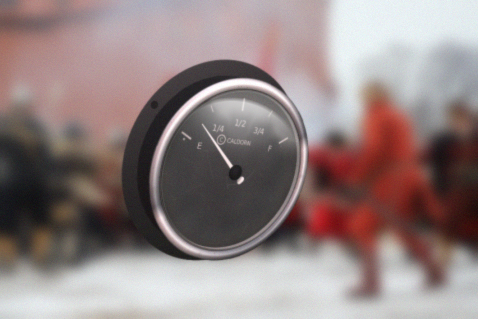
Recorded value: 0.125
